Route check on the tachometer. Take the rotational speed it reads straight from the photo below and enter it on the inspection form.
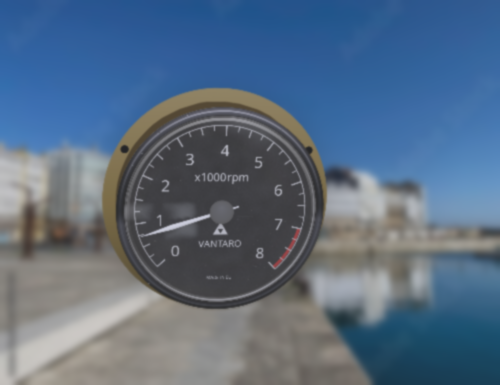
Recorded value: 750 rpm
